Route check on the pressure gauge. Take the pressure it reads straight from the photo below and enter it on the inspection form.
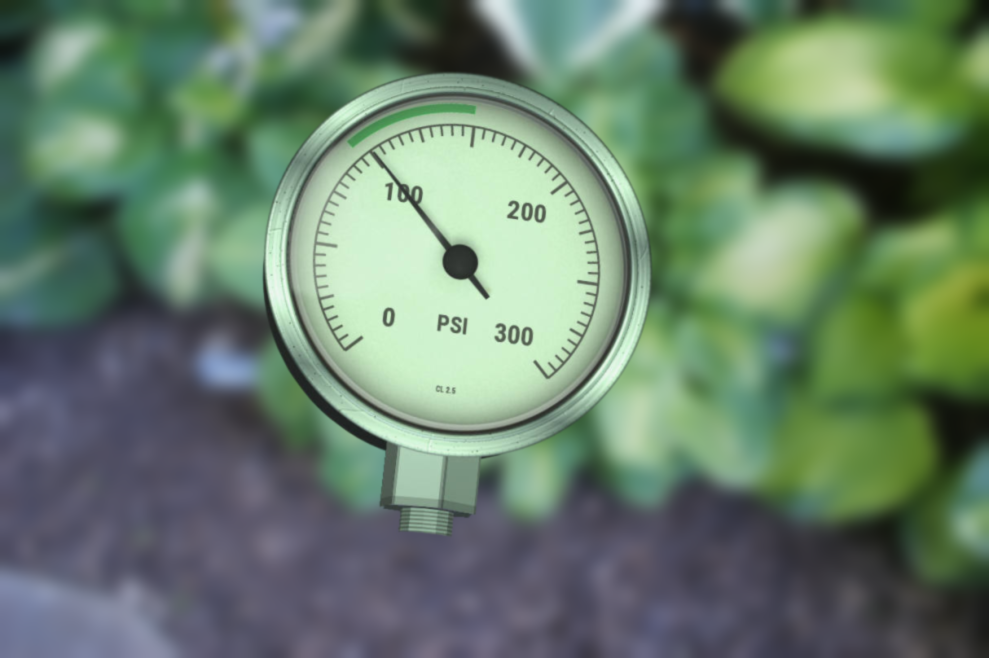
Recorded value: 100 psi
